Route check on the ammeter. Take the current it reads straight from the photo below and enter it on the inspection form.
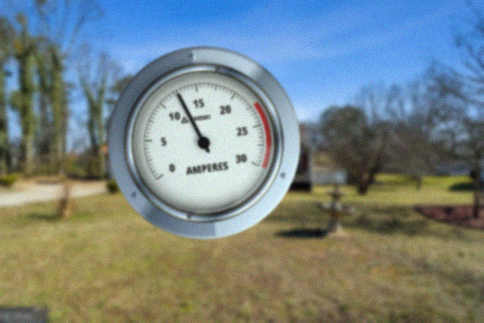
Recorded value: 12.5 A
